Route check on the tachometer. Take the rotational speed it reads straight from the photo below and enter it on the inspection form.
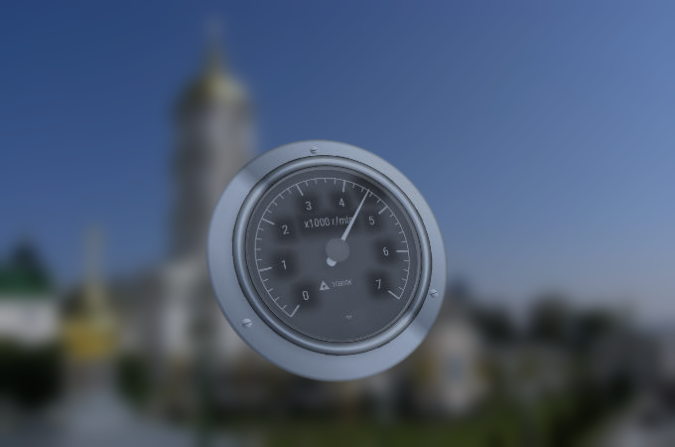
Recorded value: 4500 rpm
